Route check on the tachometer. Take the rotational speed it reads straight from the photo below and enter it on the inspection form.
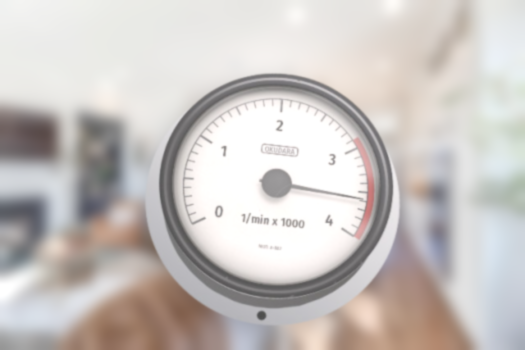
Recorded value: 3600 rpm
